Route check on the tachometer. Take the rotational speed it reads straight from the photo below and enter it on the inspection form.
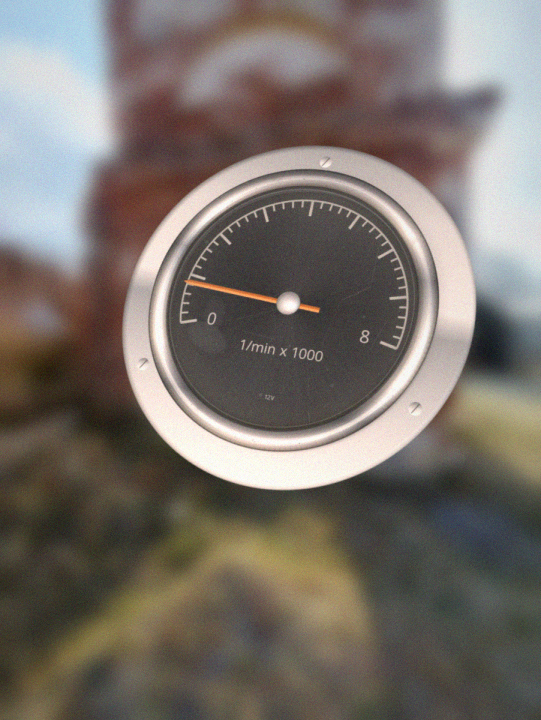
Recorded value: 800 rpm
